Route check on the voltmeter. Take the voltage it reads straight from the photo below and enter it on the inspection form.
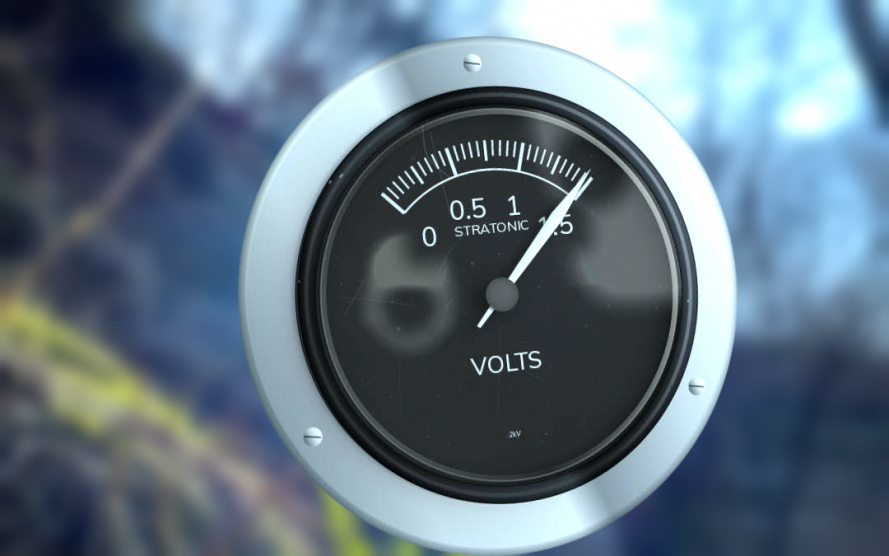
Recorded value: 1.45 V
